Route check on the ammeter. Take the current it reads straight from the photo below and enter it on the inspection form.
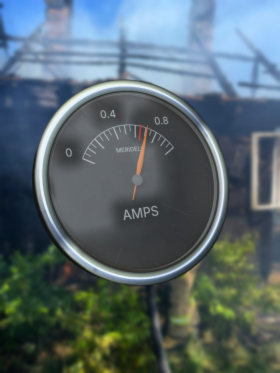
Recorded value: 0.7 A
